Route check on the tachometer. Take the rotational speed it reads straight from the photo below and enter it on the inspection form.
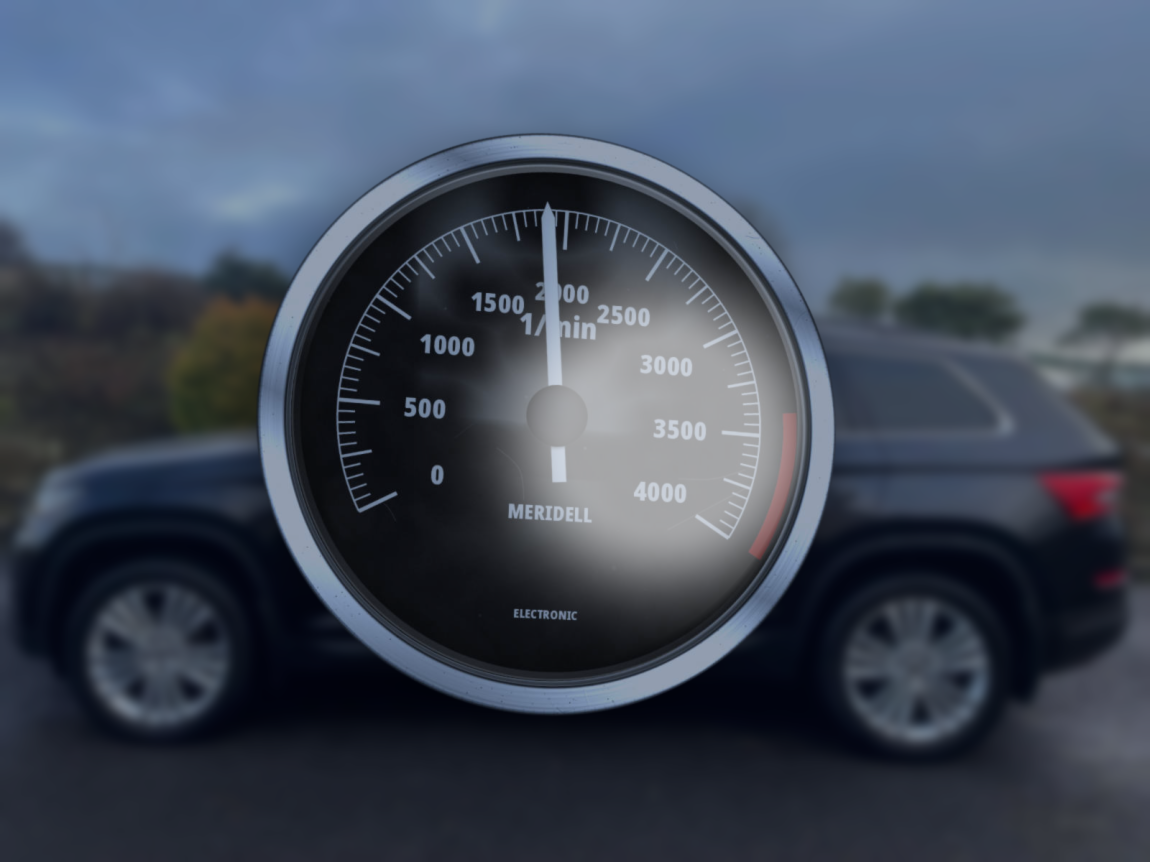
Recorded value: 1900 rpm
